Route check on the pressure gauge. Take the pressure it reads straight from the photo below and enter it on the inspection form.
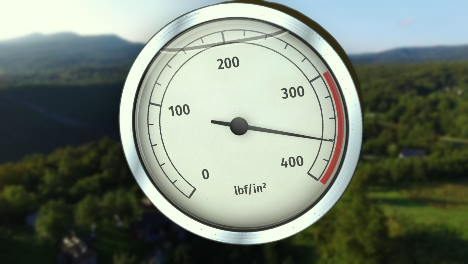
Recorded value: 360 psi
